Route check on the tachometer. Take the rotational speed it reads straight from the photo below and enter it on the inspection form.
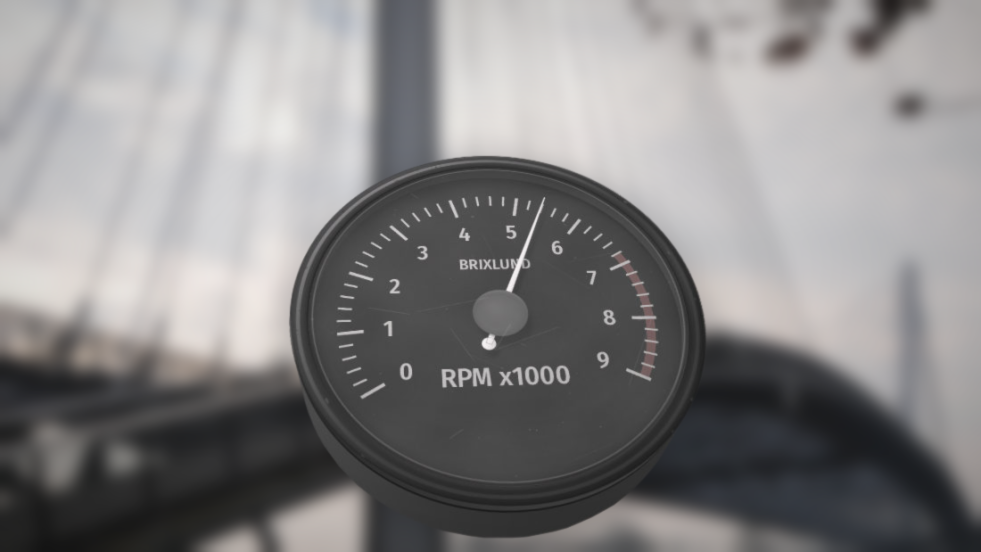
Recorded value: 5400 rpm
